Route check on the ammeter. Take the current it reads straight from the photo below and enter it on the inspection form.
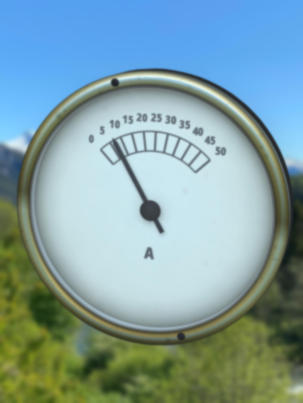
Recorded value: 7.5 A
